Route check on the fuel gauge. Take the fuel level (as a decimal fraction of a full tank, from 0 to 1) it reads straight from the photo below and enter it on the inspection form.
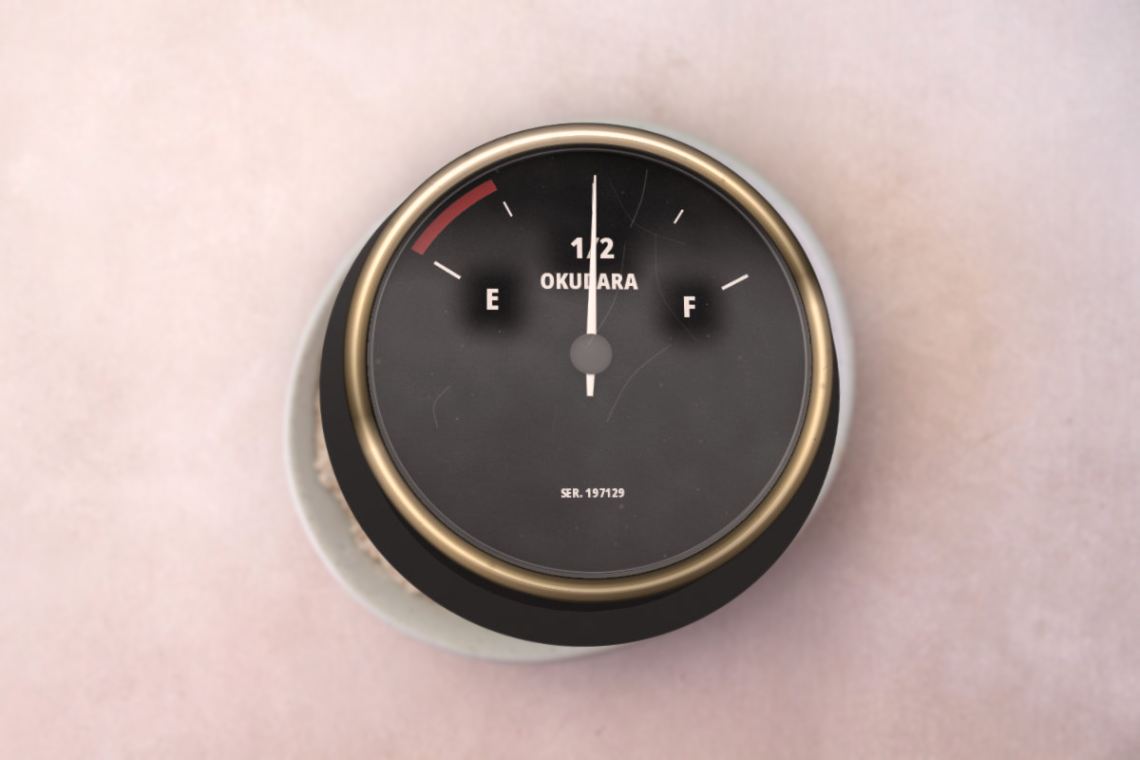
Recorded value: 0.5
